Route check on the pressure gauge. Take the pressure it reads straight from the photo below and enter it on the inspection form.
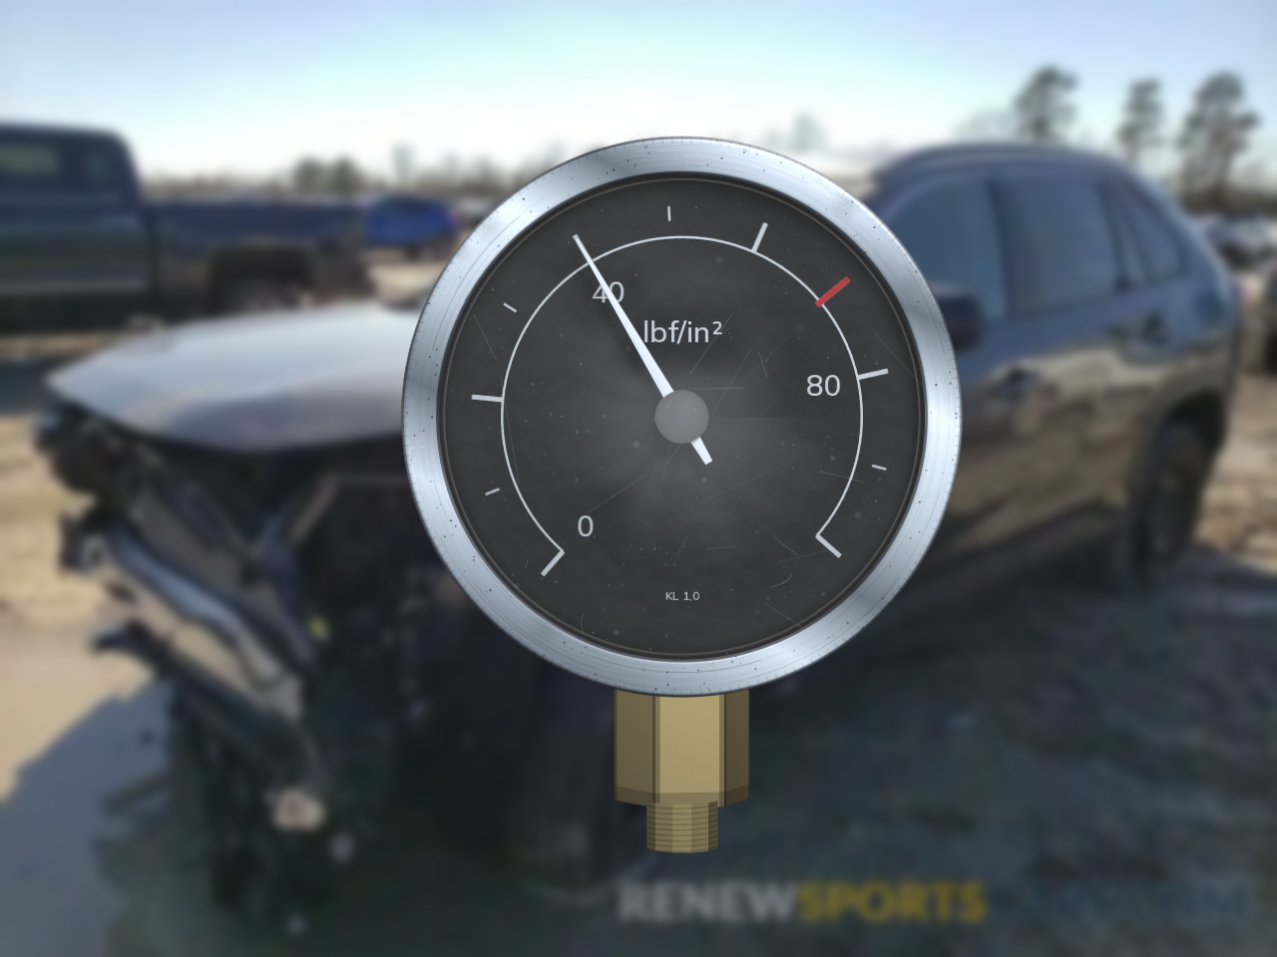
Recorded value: 40 psi
